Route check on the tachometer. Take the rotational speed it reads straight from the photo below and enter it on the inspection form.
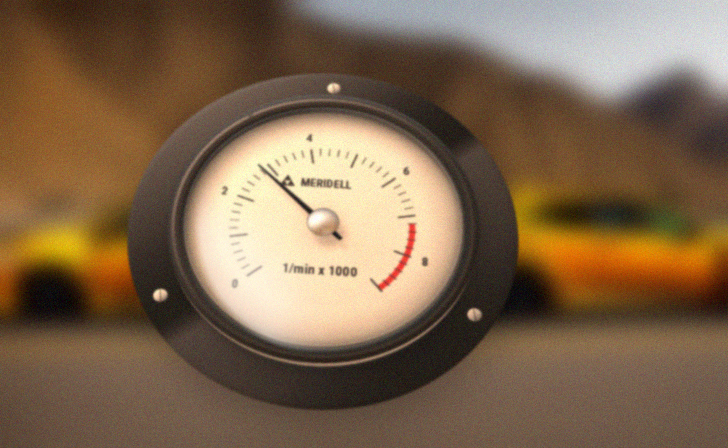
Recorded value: 2800 rpm
